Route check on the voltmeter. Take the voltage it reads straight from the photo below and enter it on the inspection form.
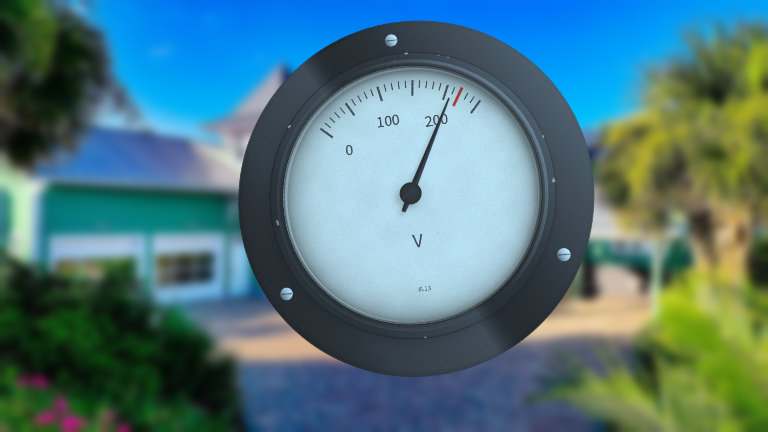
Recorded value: 210 V
